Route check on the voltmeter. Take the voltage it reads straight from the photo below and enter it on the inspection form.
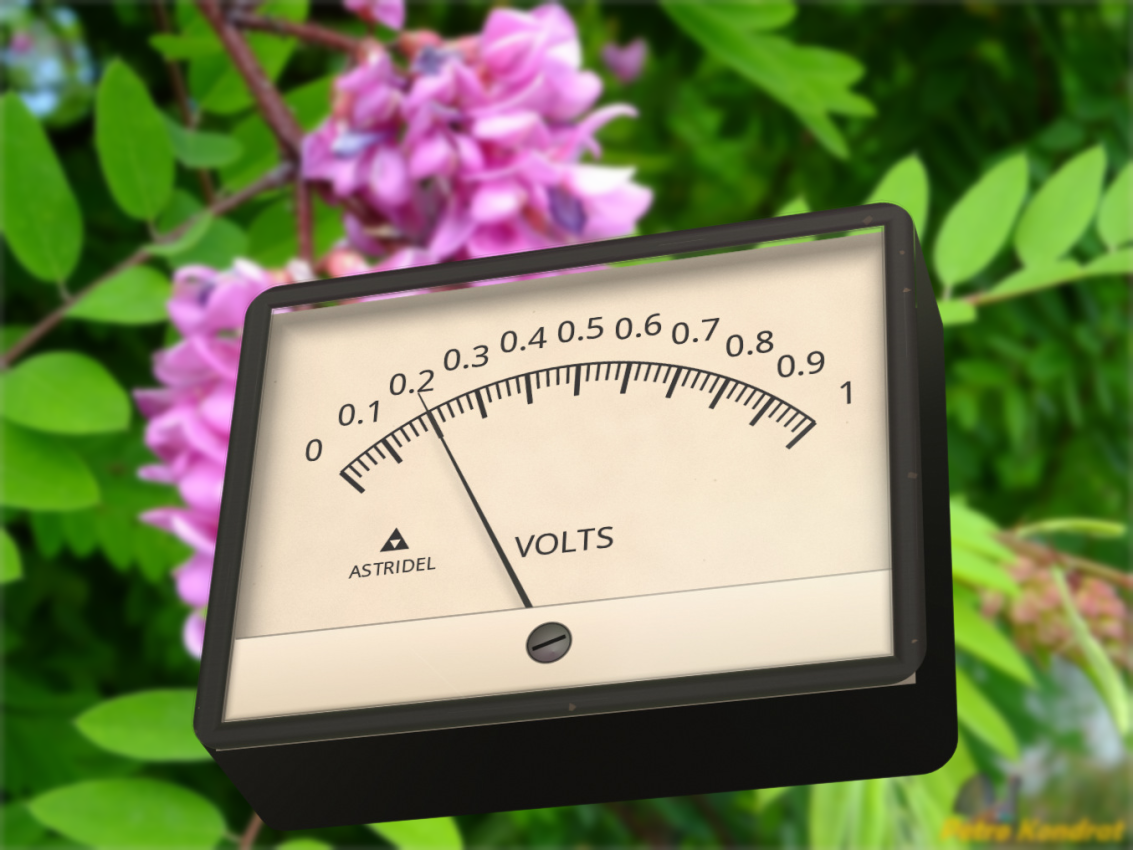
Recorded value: 0.2 V
